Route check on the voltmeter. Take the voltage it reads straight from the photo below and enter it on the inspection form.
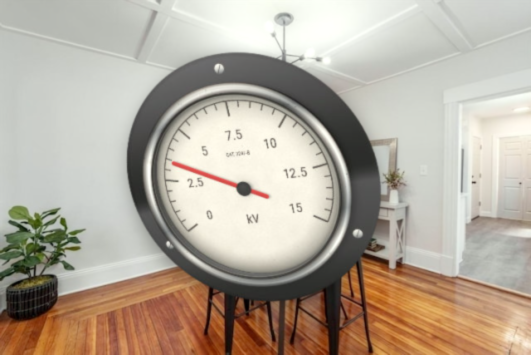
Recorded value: 3.5 kV
